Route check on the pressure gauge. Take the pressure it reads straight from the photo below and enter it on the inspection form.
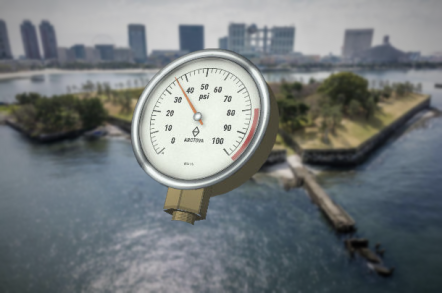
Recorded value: 36 psi
